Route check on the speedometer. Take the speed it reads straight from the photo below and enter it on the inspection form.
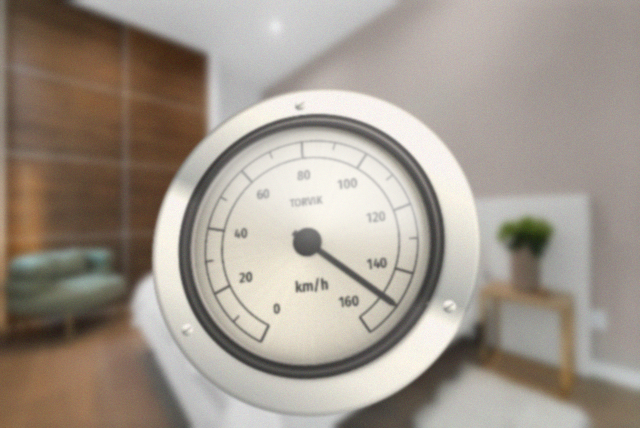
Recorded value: 150 km/h
